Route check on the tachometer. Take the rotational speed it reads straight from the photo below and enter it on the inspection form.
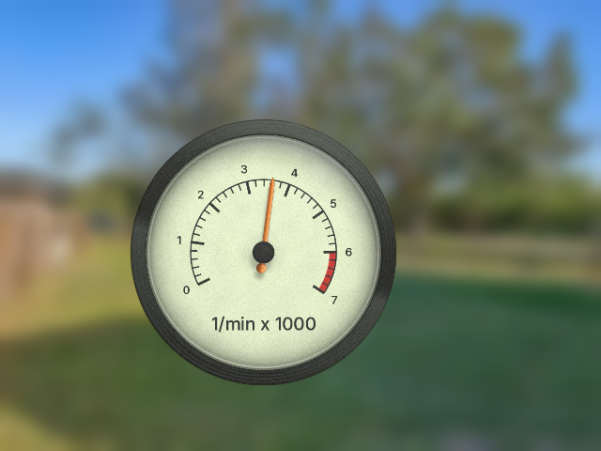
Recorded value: 3600 rpm
